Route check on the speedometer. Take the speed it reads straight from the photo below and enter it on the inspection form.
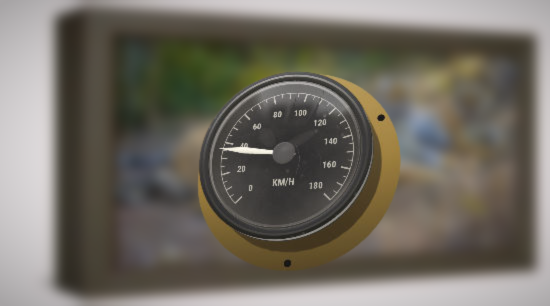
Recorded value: 35 km/h
